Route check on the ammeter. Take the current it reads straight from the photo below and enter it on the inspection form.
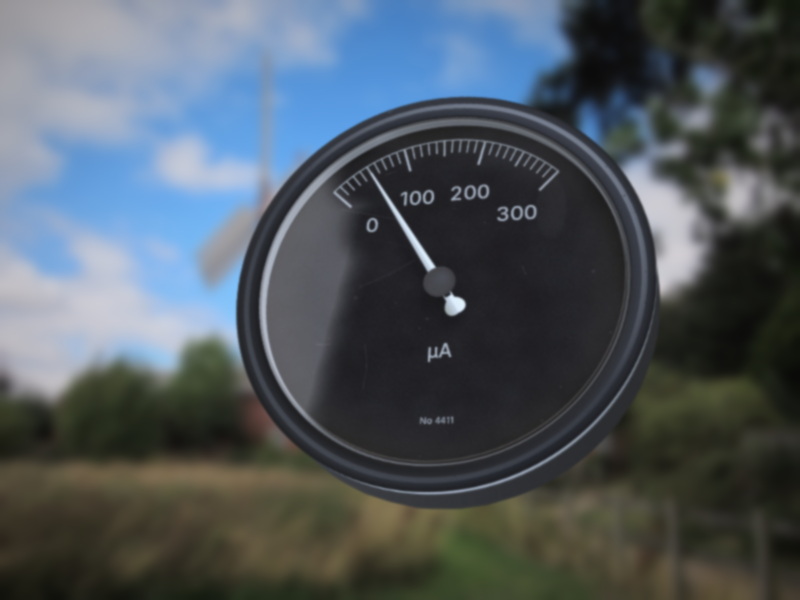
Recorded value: 50 µA
